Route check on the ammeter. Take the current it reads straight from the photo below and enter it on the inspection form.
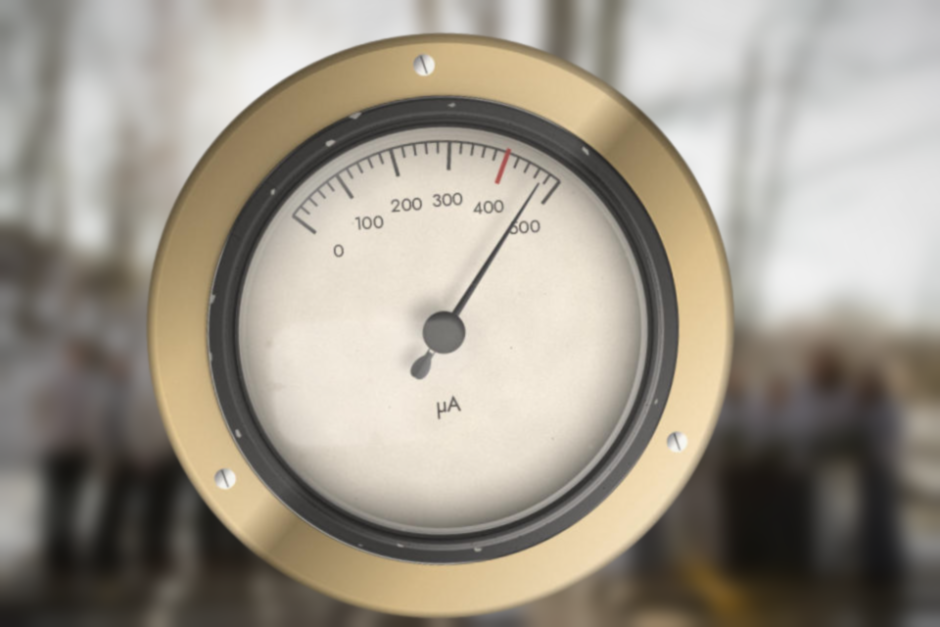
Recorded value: 470 µA
